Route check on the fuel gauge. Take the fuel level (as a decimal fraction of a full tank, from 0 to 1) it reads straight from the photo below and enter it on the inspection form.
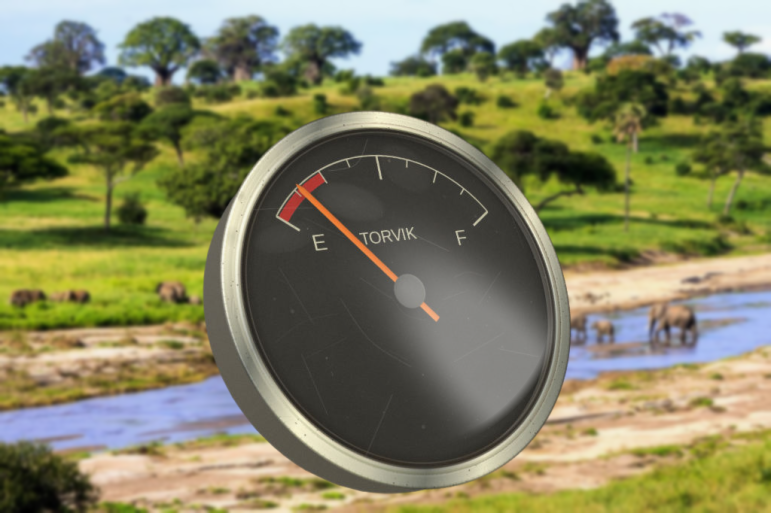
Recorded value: 0.125
